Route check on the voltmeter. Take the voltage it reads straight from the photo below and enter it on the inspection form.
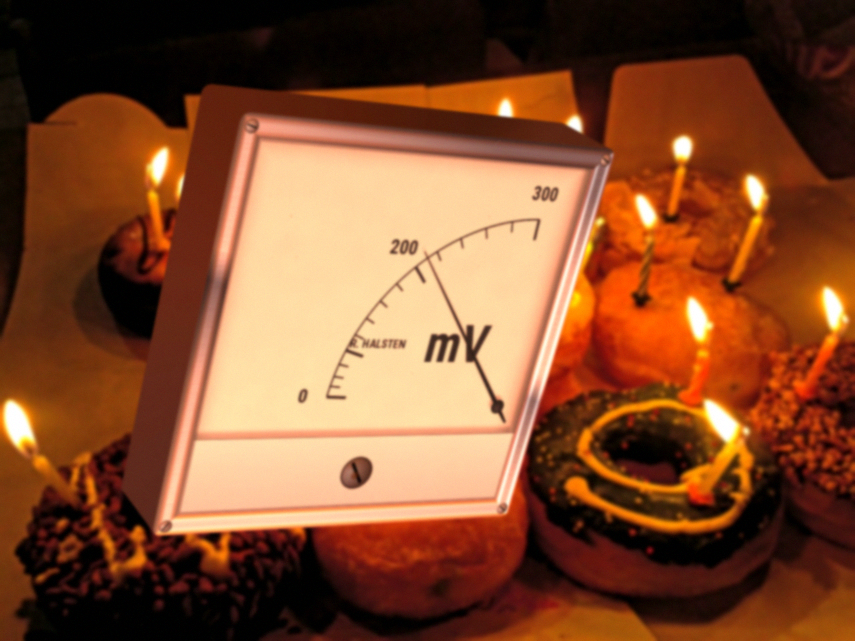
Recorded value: 210 mV
